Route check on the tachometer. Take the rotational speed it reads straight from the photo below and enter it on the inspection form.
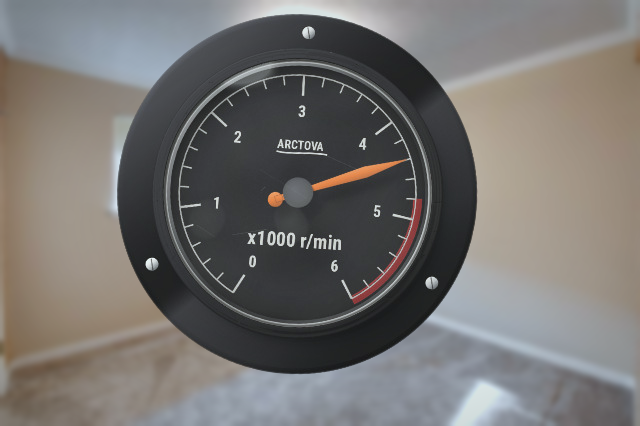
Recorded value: 4400 rpm
